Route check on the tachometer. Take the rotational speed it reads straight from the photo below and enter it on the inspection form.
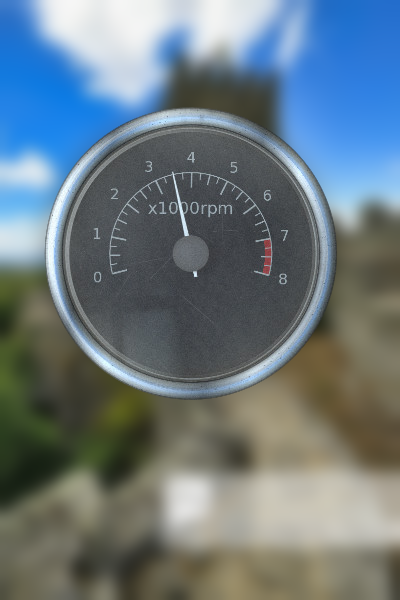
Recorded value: 3500 rpm
